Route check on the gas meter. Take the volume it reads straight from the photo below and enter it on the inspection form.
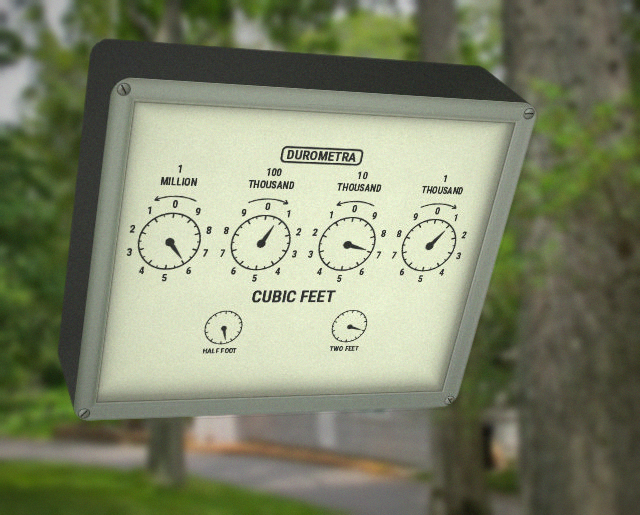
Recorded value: 607100 ft³
